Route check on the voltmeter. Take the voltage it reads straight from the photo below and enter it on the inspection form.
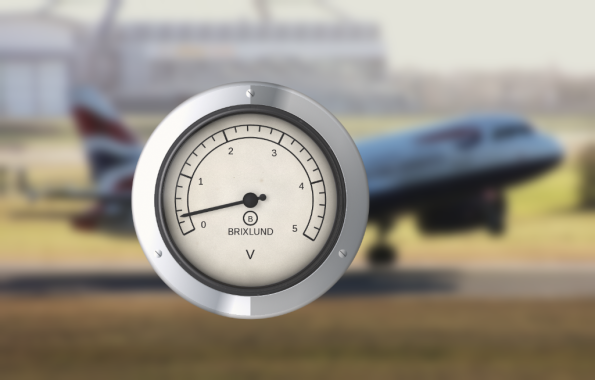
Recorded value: 0.3 V
